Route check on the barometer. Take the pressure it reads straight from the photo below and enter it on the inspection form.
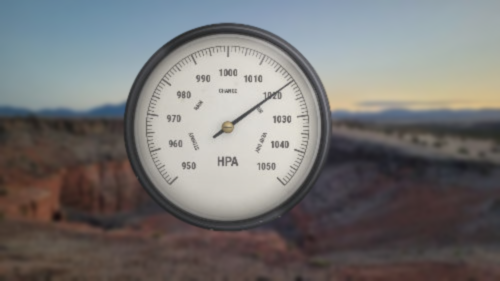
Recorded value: 1020 hPa
